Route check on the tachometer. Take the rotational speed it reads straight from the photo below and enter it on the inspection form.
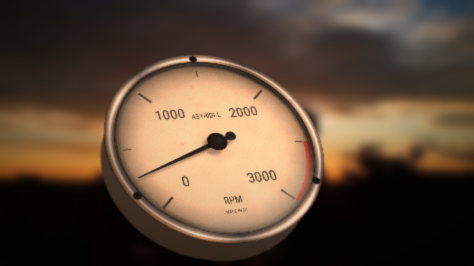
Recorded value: 250 rpm
